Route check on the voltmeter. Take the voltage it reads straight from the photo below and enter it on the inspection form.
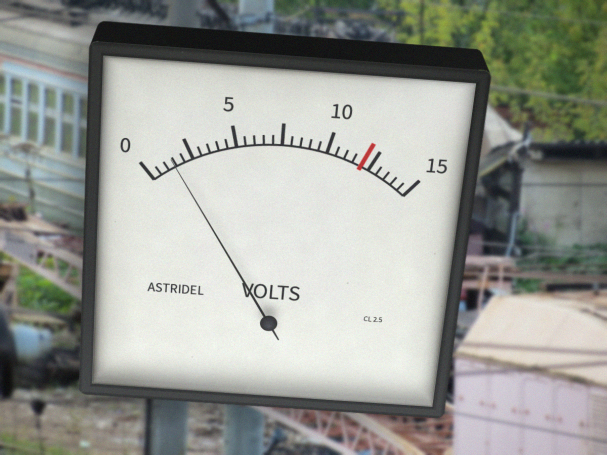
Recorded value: 1.5 V
